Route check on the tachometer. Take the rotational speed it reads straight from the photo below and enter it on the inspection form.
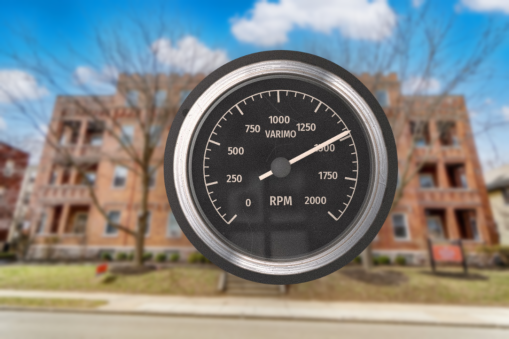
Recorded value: 1475 rpm
